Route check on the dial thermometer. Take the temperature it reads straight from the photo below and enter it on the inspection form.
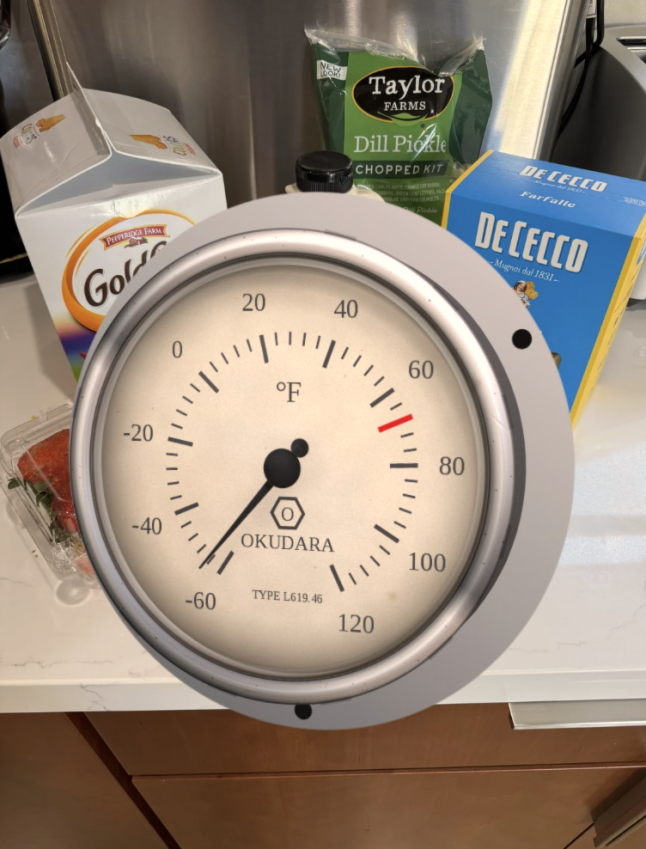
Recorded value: -56 °F
